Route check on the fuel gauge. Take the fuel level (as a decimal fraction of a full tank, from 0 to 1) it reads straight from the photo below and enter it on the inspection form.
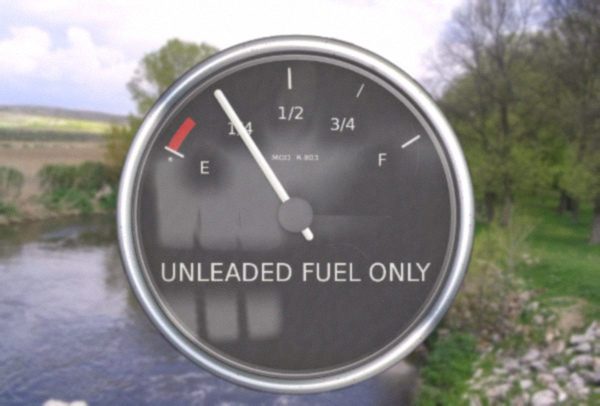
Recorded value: 0.25
